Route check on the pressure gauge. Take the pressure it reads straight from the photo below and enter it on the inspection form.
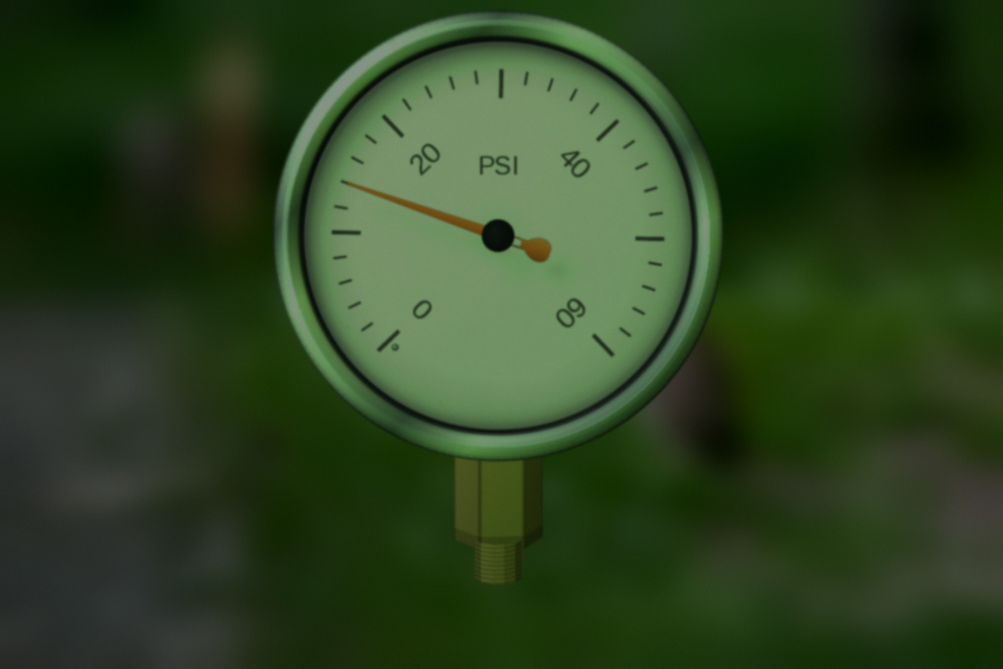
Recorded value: 14 psi
